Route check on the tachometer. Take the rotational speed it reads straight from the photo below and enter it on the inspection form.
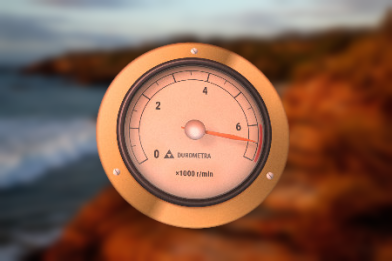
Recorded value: 6500 rpm
